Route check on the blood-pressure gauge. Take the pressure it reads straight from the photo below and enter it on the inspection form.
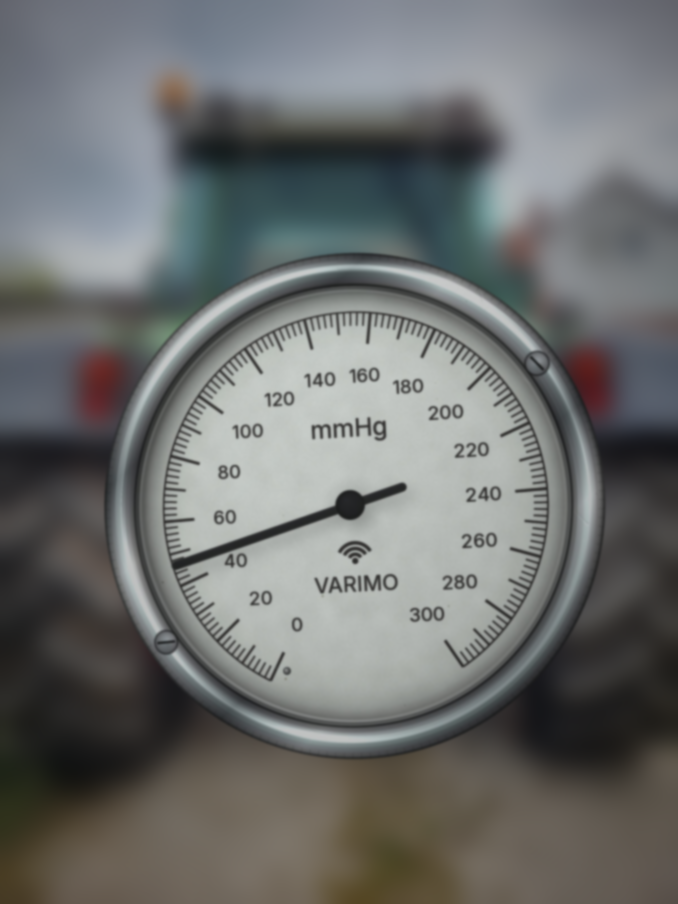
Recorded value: 46 mmHg
